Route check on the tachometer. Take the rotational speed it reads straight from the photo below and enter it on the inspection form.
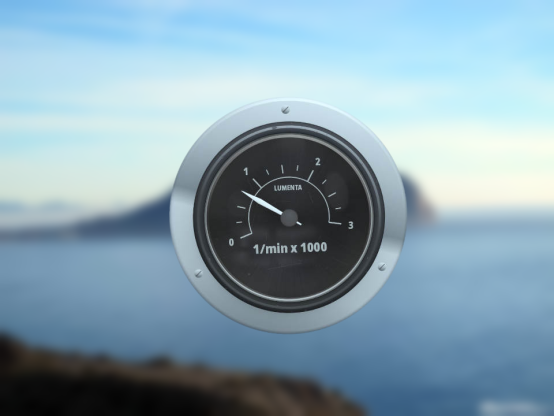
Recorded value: 750 rpm
